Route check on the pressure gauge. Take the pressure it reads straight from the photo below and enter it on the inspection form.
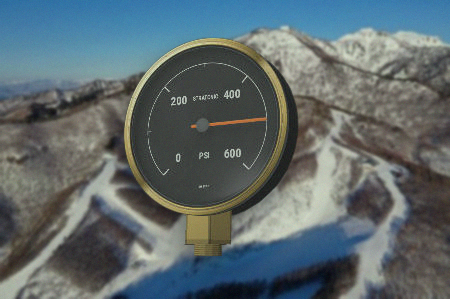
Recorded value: 500 psi
